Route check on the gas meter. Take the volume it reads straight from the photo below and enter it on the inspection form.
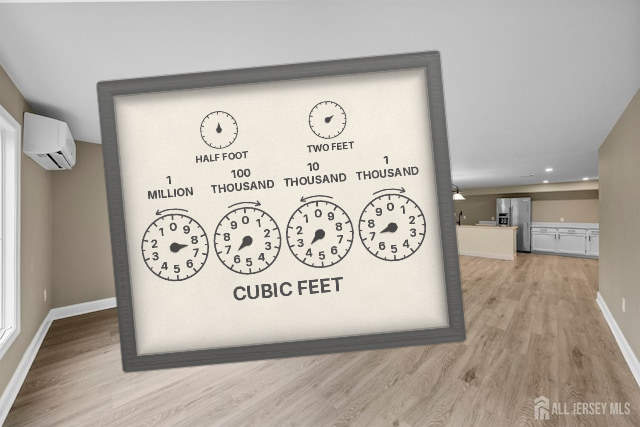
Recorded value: 763700 ft³
